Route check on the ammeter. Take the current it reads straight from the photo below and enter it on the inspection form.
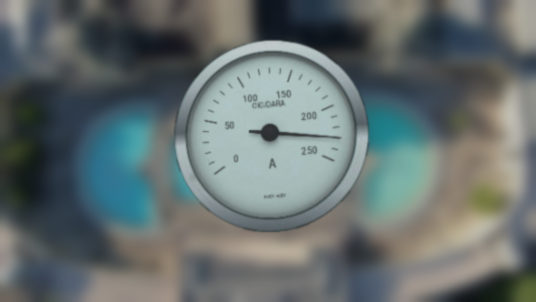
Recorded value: 230 A
